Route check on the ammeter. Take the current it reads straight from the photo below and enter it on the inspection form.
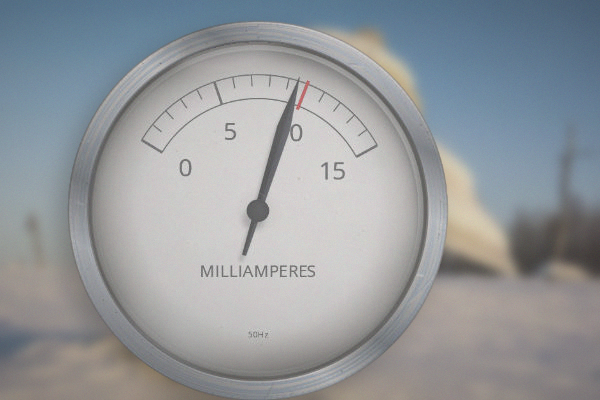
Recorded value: 9.5 mA
